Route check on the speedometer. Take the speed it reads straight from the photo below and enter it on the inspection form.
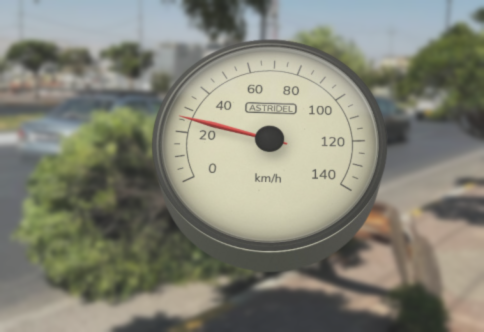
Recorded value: 25 km/h
